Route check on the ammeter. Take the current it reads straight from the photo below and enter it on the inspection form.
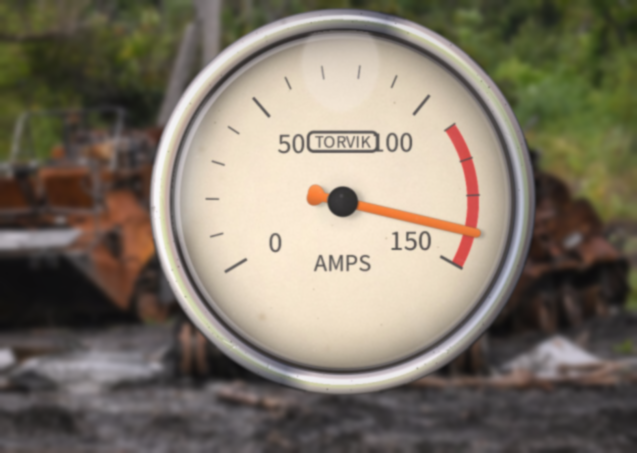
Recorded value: 140 A
